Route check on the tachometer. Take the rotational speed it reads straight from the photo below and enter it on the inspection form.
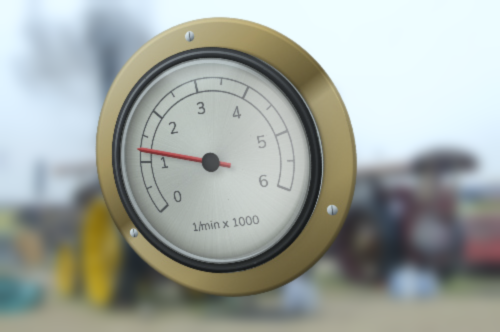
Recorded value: 1250 rpm
